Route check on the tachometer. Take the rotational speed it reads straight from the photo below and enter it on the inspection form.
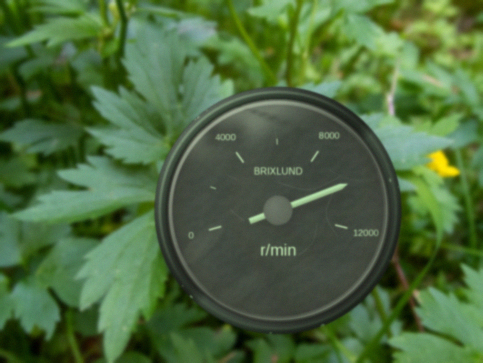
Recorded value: 10000 rpm
